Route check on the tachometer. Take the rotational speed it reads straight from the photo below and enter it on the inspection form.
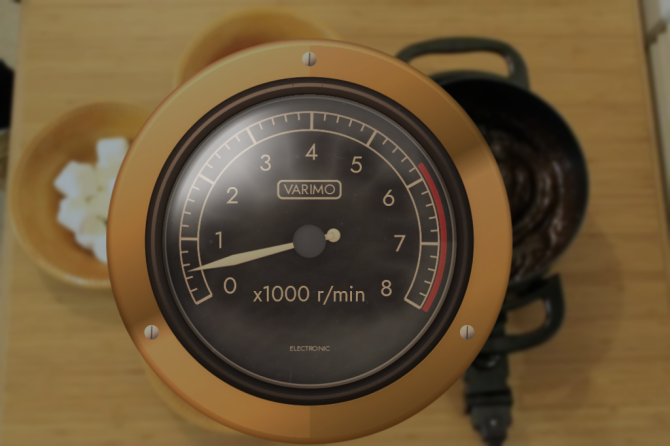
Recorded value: 500 rpm
